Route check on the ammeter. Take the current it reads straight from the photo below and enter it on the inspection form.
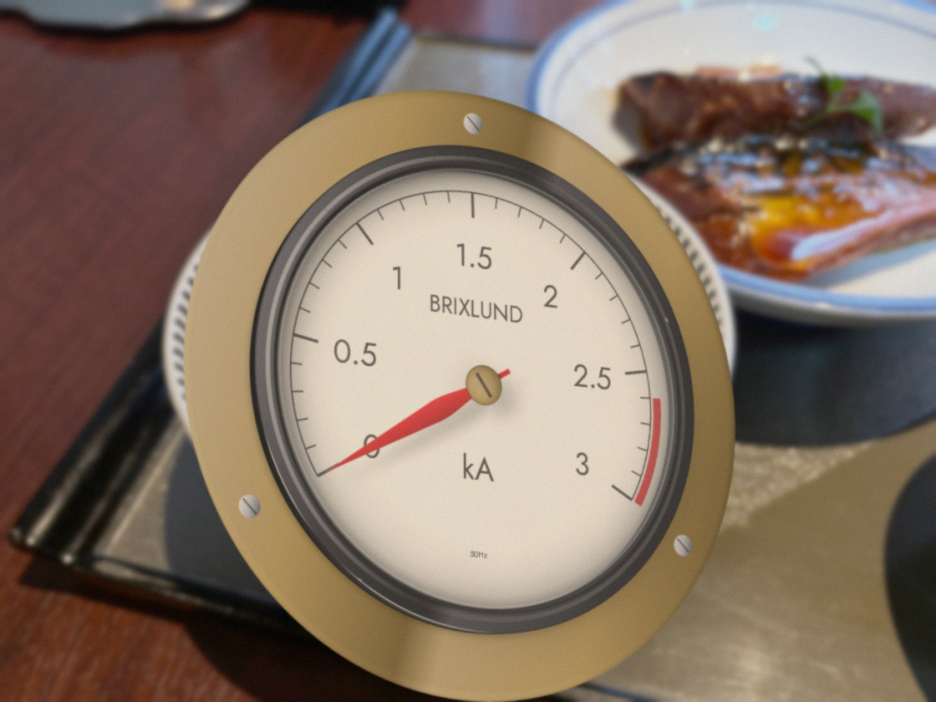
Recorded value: 0 kA
